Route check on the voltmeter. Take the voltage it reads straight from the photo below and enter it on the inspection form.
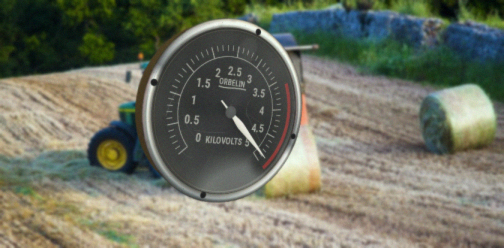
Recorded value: 4.9 kV
